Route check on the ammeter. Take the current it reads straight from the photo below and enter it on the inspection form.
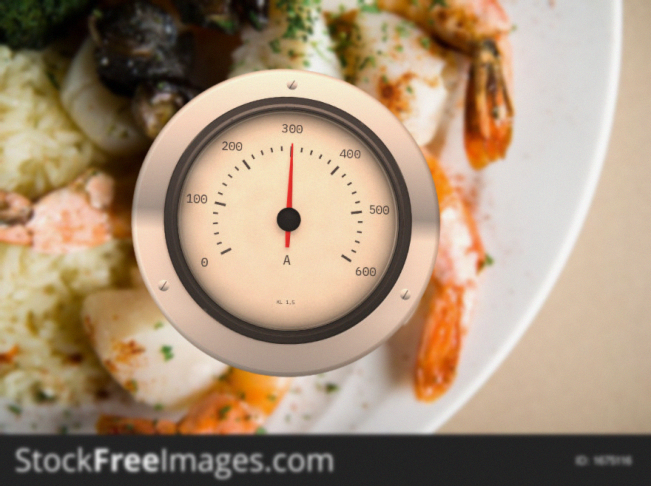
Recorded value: 300 A
